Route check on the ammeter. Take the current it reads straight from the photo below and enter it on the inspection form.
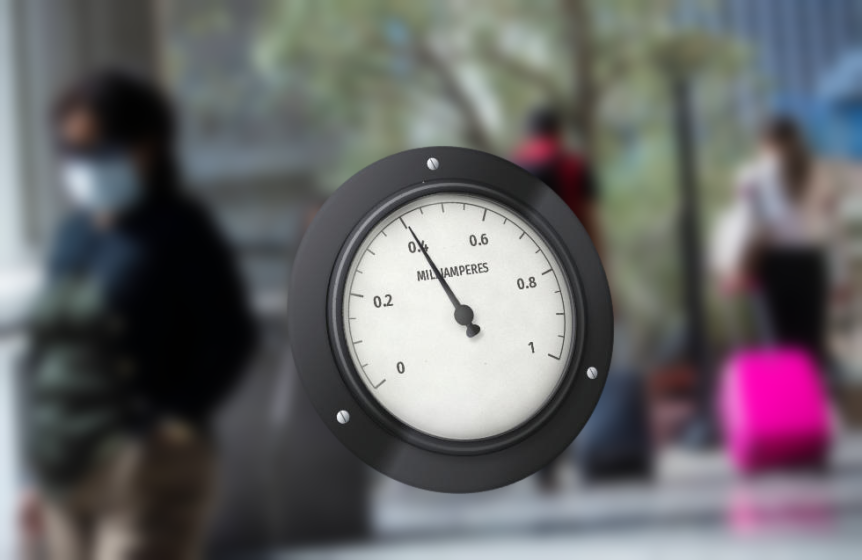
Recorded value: 0.4 mA
